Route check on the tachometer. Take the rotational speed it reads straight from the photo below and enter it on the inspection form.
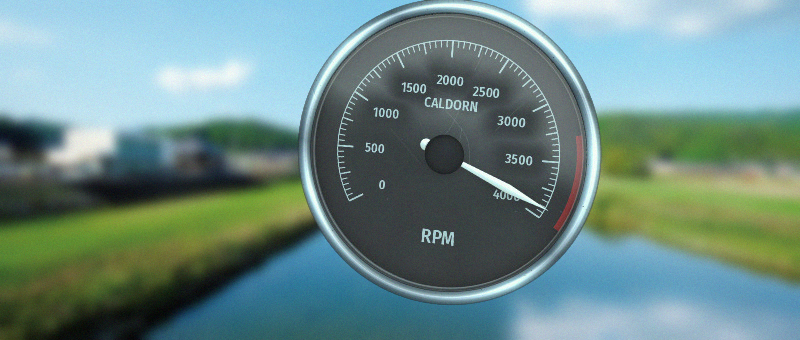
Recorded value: 3900 rpm
